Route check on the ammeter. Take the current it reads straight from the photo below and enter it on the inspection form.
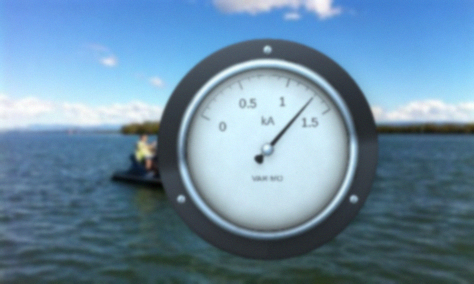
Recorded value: 1.3 kA
